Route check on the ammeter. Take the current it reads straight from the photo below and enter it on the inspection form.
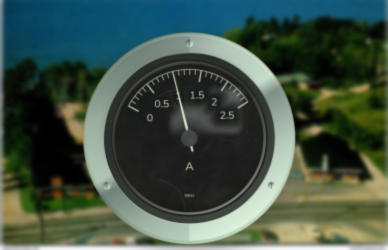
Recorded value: 1 A
